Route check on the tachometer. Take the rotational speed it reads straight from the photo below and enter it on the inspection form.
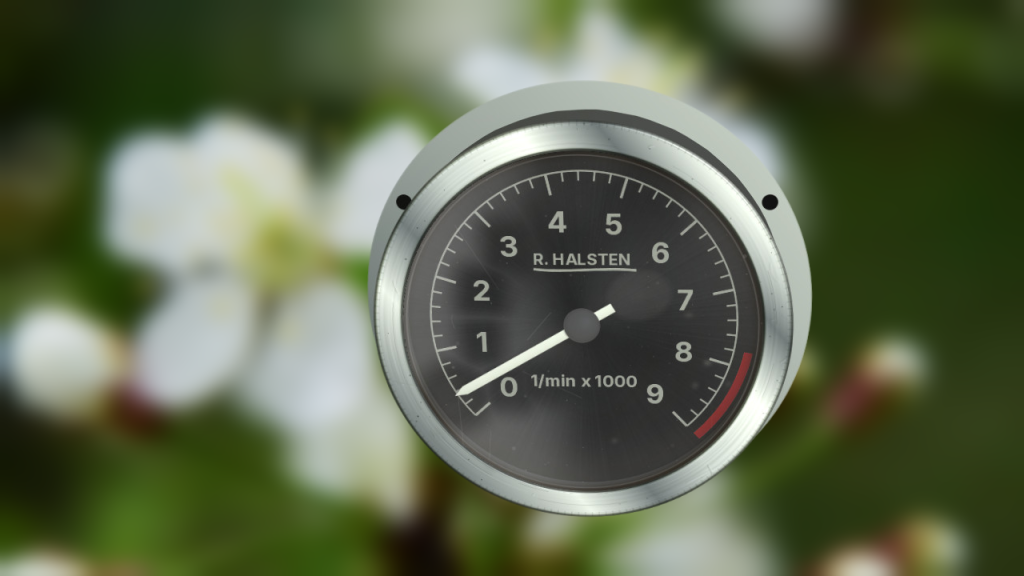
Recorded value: 400 rpm
